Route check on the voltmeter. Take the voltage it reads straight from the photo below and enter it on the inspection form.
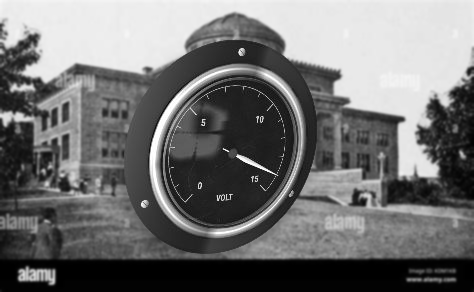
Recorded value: 14 V
